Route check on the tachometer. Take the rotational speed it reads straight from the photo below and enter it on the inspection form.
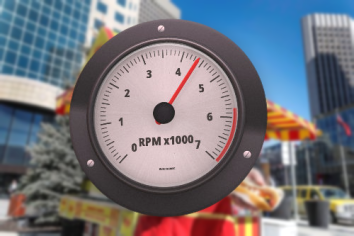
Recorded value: 4400 rpm
